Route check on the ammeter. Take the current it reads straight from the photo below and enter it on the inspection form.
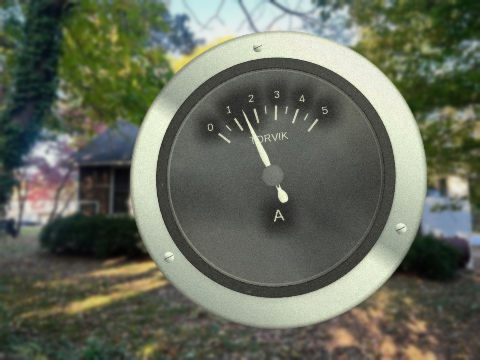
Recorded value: 1.5 A
